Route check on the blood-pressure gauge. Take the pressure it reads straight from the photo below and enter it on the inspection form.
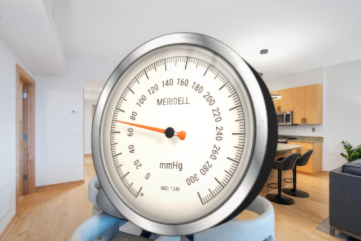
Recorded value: 70 mmHg
